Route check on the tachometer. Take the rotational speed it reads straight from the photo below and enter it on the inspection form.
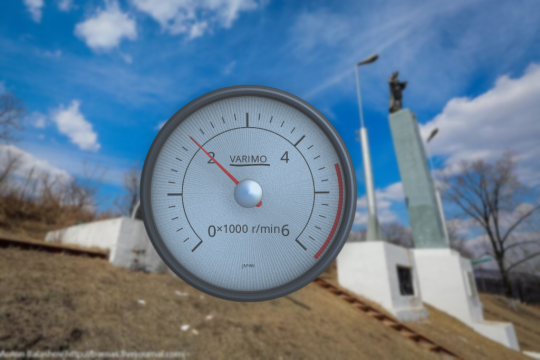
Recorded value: 2000 rpm
